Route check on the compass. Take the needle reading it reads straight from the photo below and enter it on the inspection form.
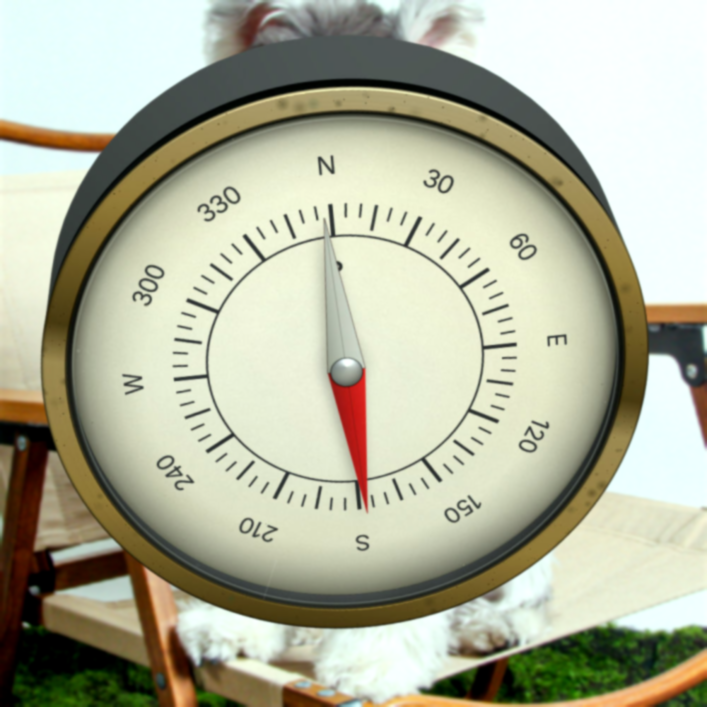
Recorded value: 177.5 °
